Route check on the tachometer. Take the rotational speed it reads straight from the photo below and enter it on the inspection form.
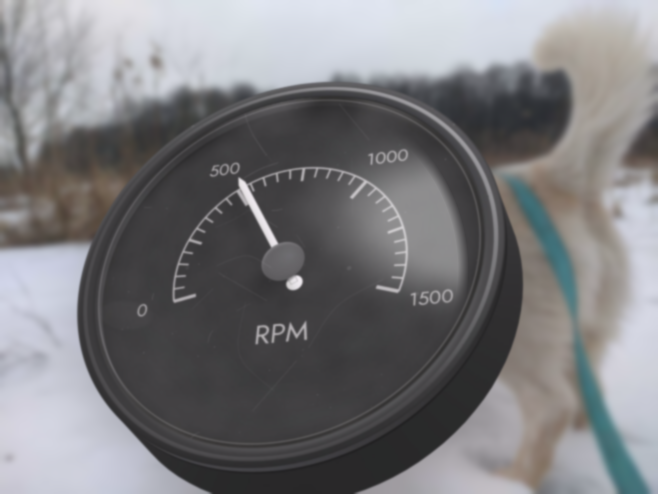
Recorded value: 525 rpm
